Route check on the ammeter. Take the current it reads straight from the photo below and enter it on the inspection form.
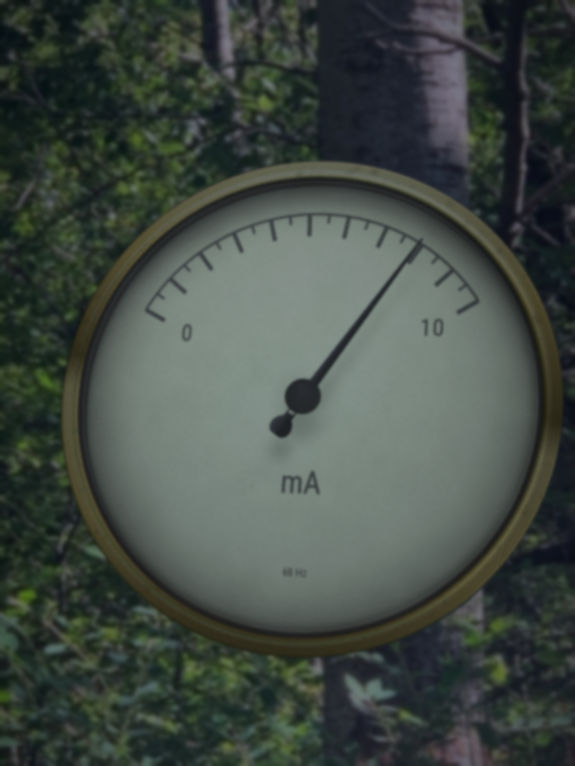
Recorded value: 8 mA
